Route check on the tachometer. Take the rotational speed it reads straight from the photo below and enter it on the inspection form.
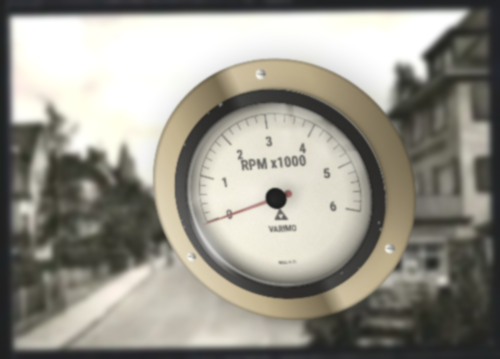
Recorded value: 0 rpm
